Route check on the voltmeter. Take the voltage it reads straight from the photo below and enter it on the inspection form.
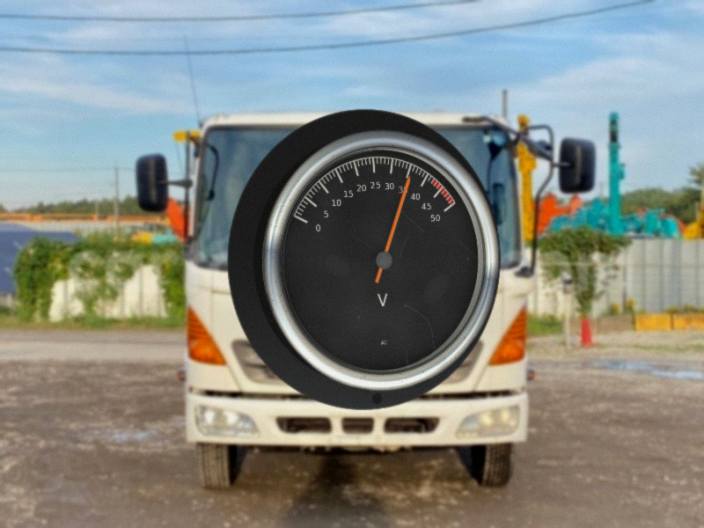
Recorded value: 35 V
